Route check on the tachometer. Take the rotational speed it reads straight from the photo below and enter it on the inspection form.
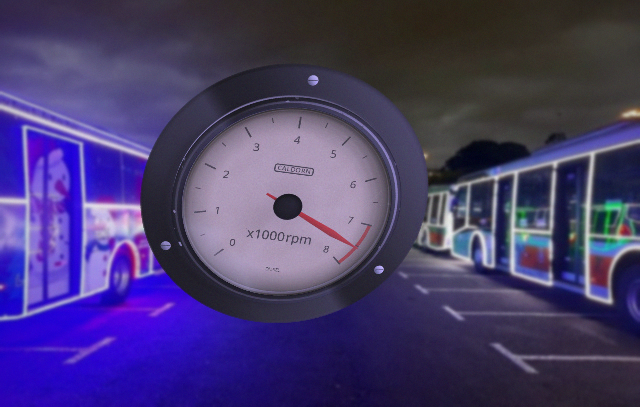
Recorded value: 7500 rpm
